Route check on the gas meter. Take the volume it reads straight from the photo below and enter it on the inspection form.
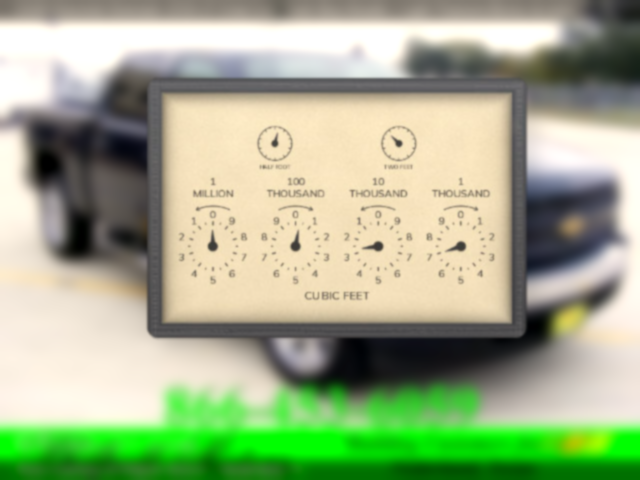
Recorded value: 2700 ft³
